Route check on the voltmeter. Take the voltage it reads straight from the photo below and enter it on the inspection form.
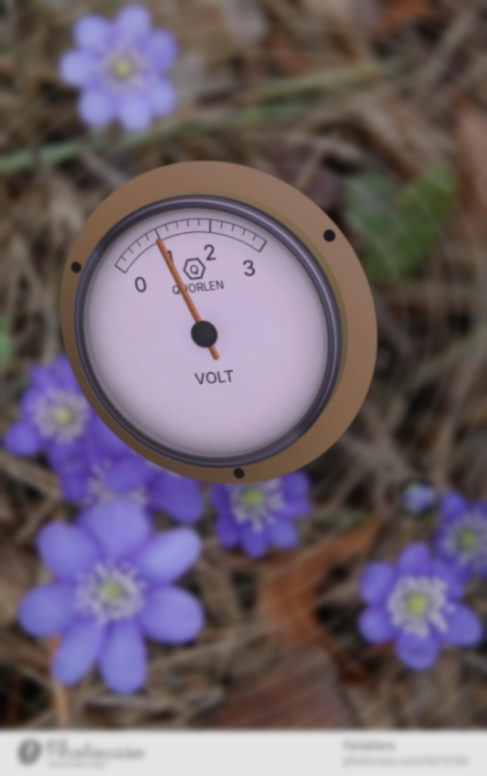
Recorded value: 1 V
